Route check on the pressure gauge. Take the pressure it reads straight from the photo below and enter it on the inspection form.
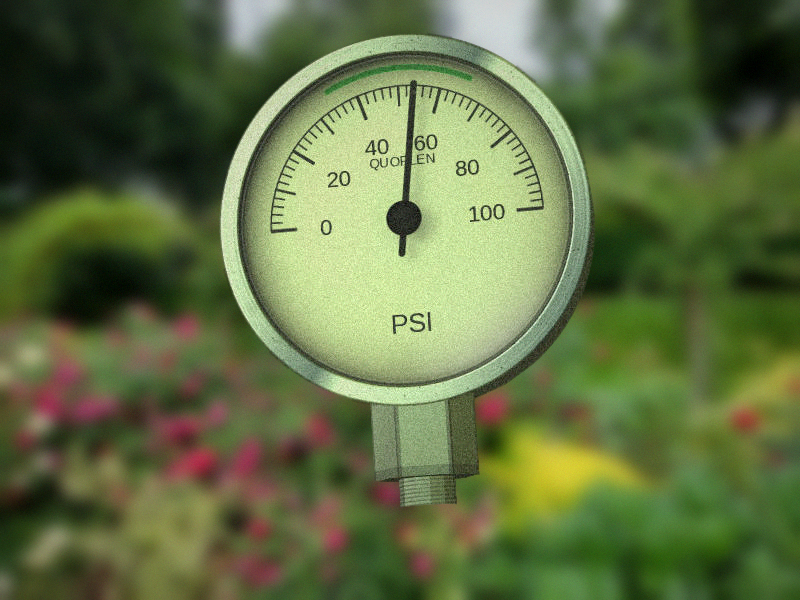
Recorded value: 54 psi
